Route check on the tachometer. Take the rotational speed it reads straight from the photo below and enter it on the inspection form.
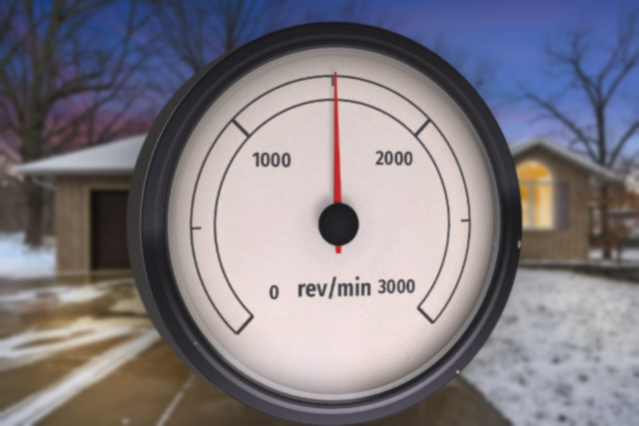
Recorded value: 1500 rpm
